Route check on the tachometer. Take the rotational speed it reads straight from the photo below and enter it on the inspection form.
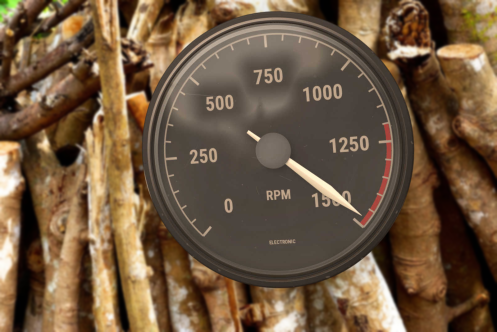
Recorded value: 1475 rpm
